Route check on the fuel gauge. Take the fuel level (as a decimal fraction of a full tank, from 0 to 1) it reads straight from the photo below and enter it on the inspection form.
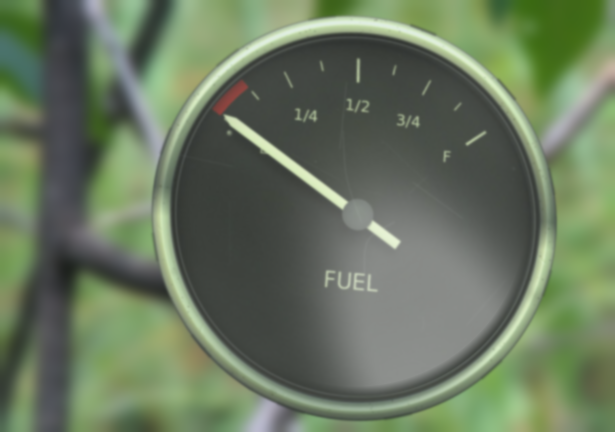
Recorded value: 0
